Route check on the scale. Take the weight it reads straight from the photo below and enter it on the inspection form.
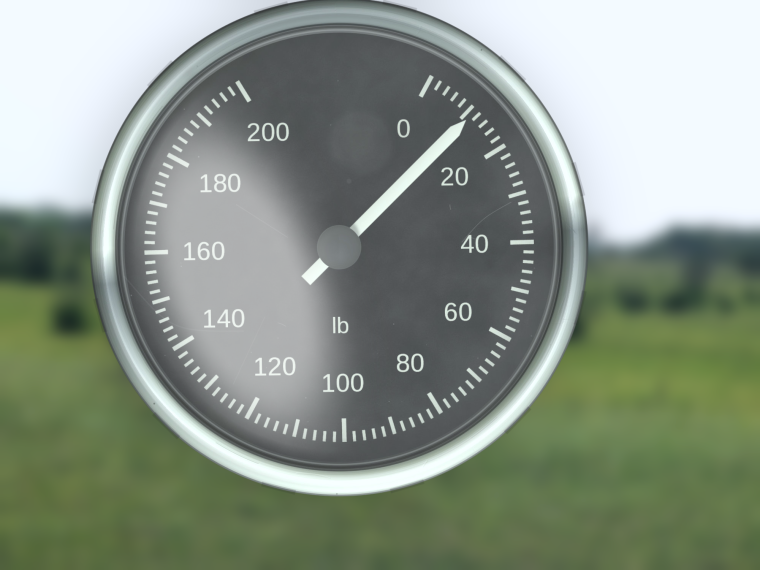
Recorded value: 11 lb
